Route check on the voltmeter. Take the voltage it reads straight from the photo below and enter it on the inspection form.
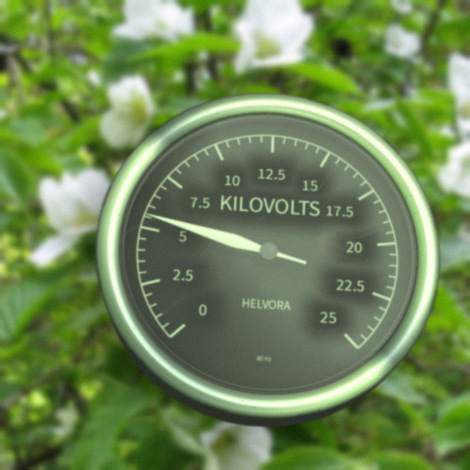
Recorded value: 5.5 kV
